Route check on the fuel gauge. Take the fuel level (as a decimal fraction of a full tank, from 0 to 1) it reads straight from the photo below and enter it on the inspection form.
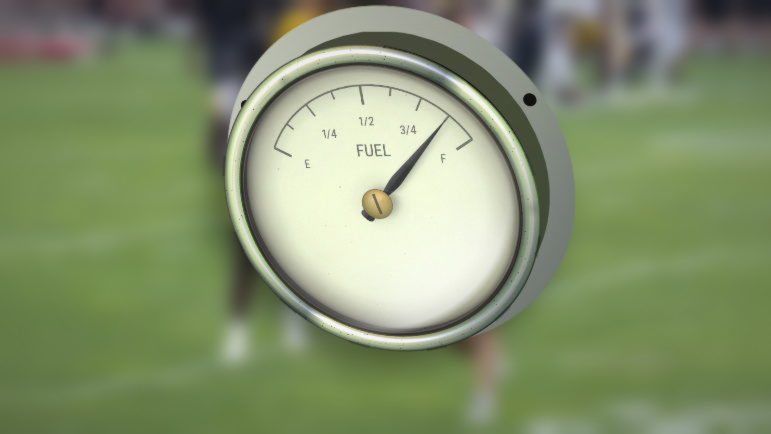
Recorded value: 0.875
